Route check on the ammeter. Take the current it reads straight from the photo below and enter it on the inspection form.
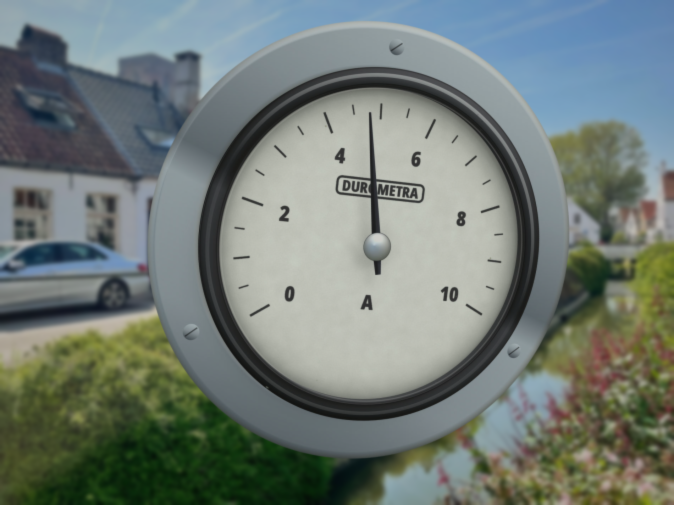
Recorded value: 4.75 A
